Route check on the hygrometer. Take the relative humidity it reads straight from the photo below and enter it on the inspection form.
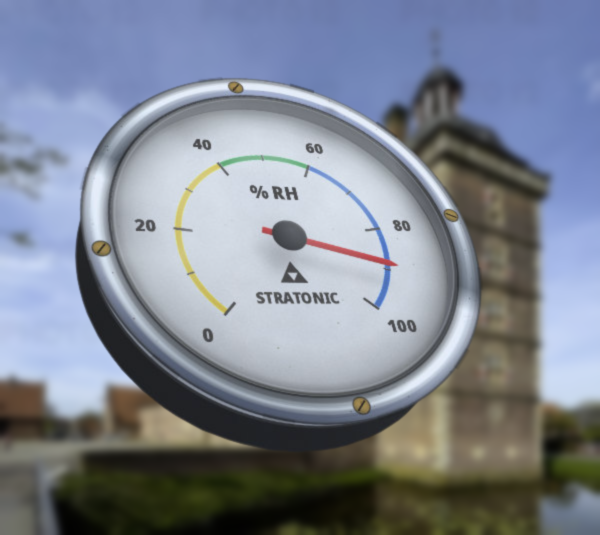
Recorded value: 90 %
